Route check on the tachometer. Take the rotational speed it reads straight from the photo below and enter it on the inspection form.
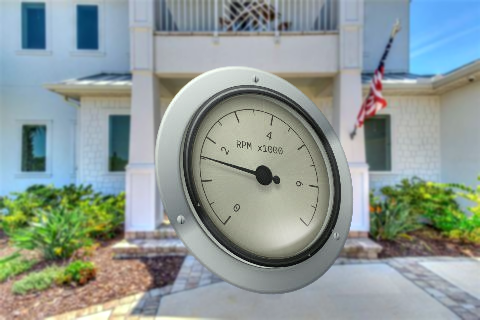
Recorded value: 1500 rpm
